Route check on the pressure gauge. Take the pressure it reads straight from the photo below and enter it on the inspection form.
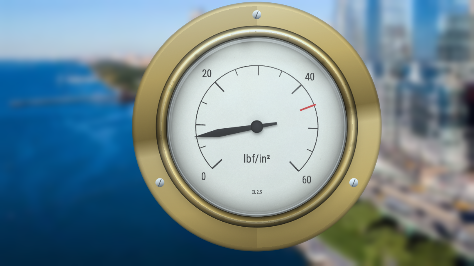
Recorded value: 7.5 psi
